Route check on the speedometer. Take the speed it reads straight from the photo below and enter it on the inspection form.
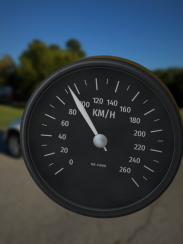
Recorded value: 95 km/h
